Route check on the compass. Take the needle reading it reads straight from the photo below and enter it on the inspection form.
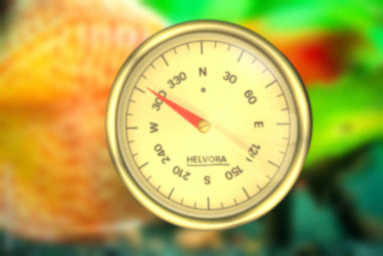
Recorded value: 305 °
